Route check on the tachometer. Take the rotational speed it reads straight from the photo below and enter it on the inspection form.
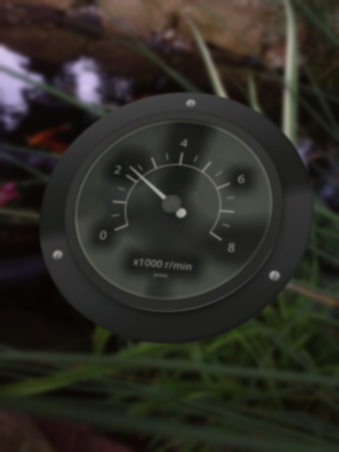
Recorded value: 2250 rpm
